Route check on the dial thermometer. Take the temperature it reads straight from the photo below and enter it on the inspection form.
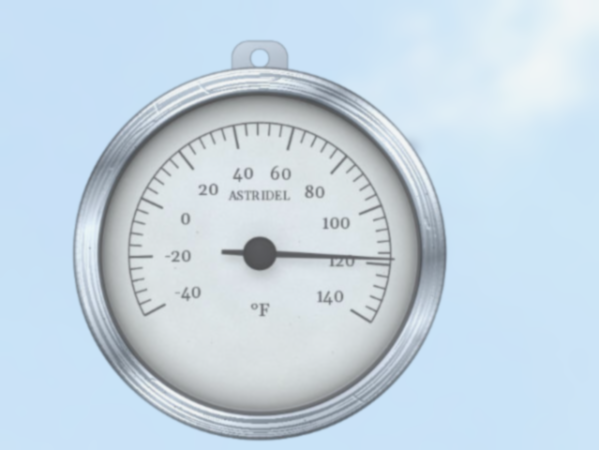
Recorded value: 118 °F
